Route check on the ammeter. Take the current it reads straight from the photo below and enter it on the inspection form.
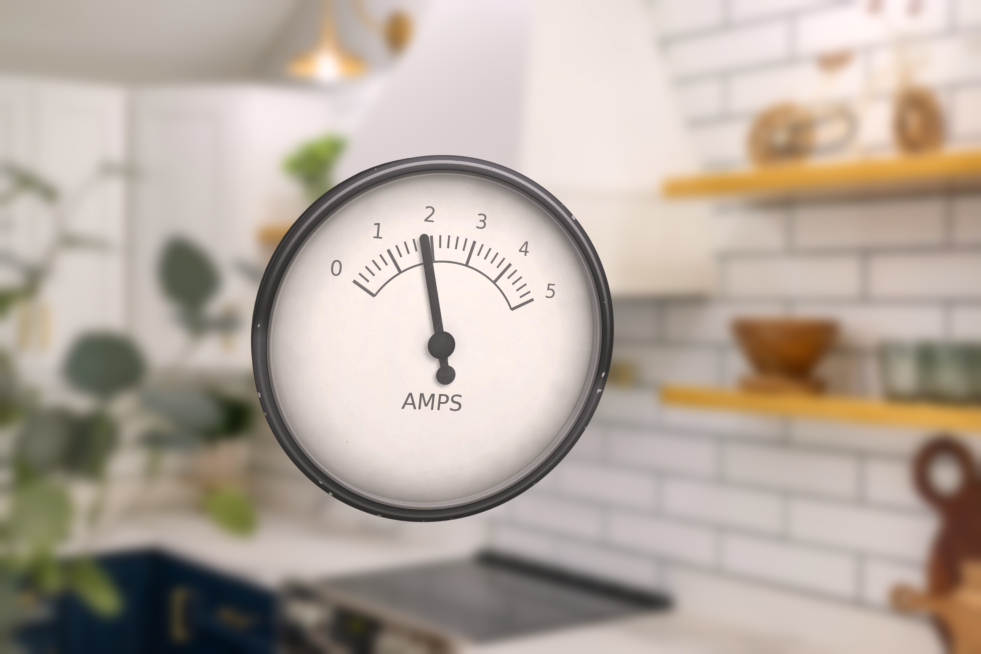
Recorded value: 1.8 A
